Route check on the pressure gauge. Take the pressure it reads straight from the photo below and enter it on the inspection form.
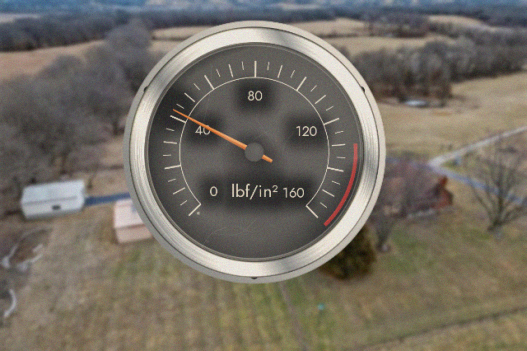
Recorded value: 42.5 psi
